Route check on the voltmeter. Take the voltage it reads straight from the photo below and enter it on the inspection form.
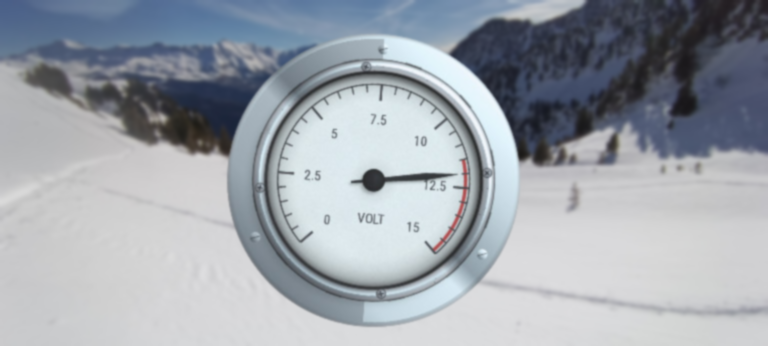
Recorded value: 12 V
